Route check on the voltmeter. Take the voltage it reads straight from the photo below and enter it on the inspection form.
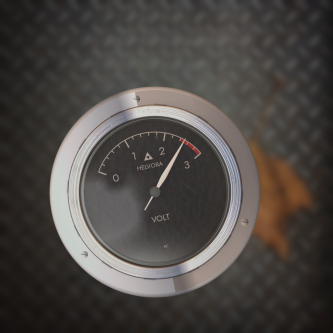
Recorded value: 2.5 V
